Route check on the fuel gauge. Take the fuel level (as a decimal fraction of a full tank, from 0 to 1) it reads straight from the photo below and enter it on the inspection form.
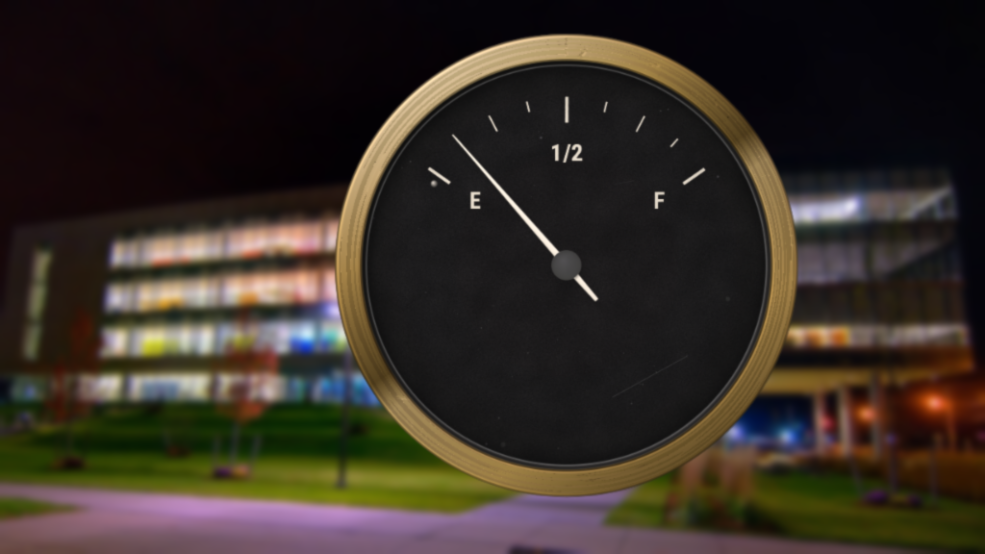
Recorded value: 0.125
